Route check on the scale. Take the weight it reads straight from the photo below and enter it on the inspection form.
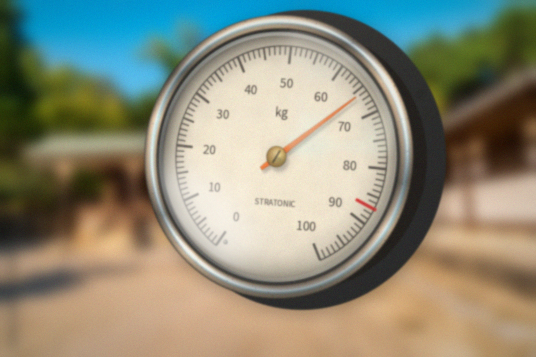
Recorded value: 66 kg
